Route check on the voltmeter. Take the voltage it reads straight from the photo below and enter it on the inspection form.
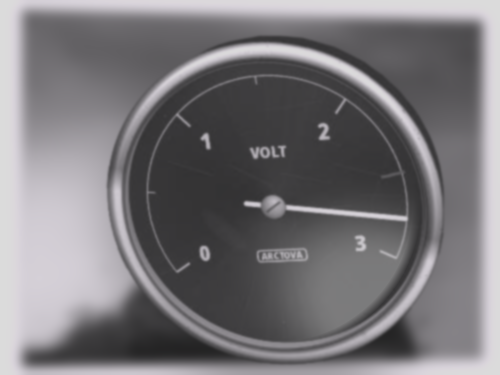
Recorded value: 2.75 V
